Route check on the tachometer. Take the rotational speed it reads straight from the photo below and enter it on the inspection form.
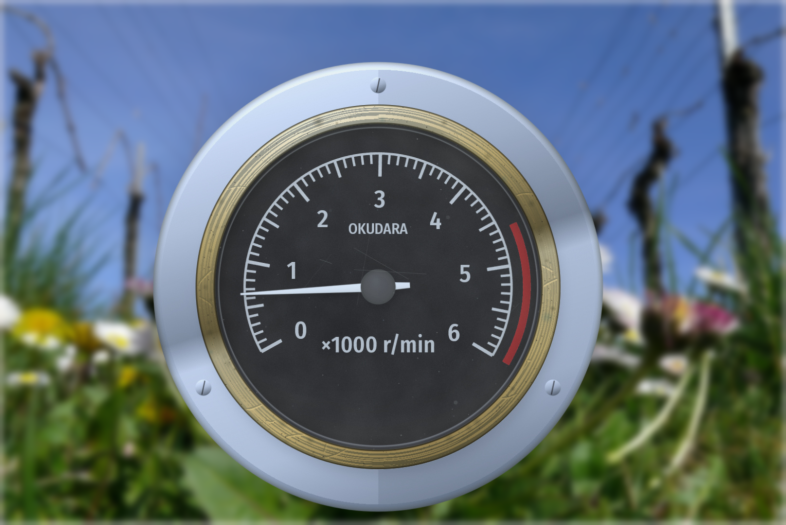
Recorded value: 650 rpm
